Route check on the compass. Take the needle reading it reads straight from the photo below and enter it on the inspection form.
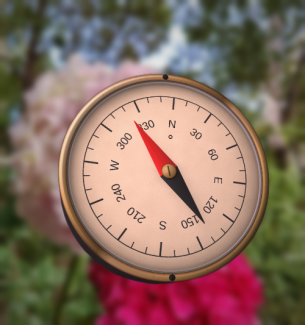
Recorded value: 320 °
